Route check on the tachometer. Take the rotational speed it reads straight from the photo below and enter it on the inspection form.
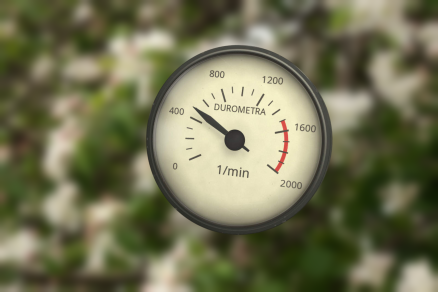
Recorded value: 500 rpm
